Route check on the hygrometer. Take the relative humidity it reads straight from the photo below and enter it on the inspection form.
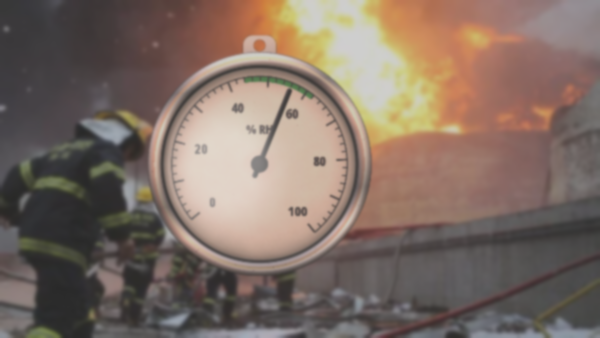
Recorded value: 56 %
